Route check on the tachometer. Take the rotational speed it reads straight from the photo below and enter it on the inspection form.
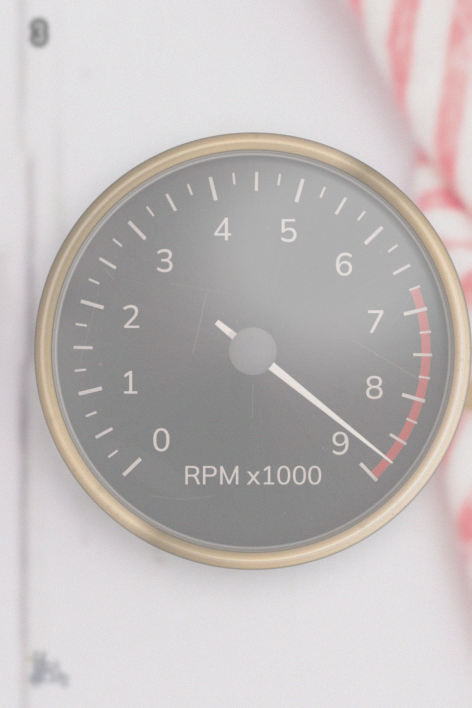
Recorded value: 8750 rpm
